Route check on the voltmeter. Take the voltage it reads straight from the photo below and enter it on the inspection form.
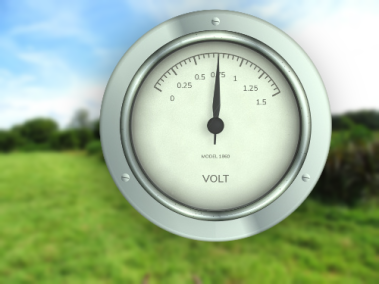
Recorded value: 0.75 V
